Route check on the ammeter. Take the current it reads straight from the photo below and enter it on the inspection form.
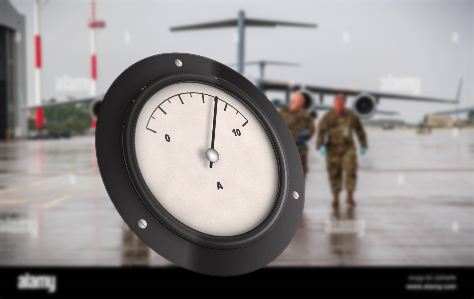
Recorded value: 7 A
